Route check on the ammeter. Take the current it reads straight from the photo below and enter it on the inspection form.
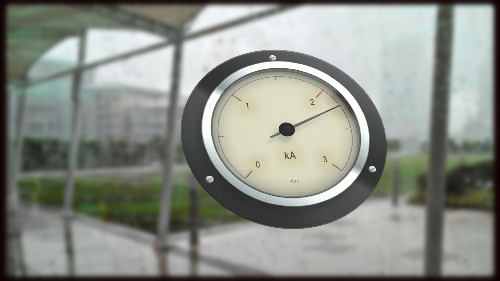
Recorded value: 2.25 kA
